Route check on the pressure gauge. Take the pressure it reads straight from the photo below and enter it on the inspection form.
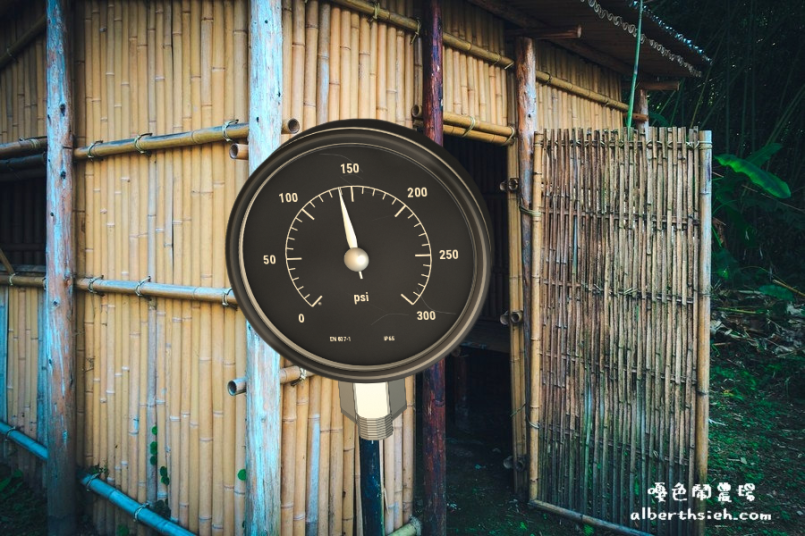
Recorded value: 140 psi
